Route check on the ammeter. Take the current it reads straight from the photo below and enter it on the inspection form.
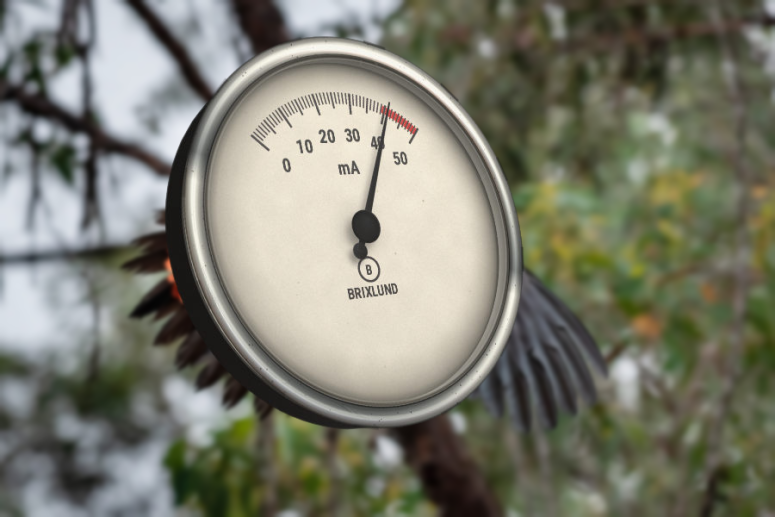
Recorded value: 40 mA
